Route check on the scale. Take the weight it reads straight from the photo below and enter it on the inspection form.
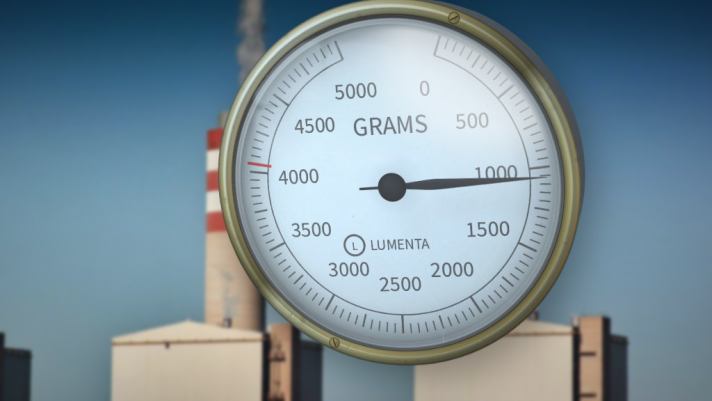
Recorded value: 1050 g
